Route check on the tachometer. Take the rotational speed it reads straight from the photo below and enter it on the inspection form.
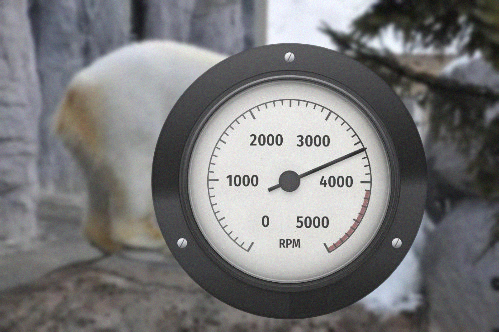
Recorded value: 3600 rpm
